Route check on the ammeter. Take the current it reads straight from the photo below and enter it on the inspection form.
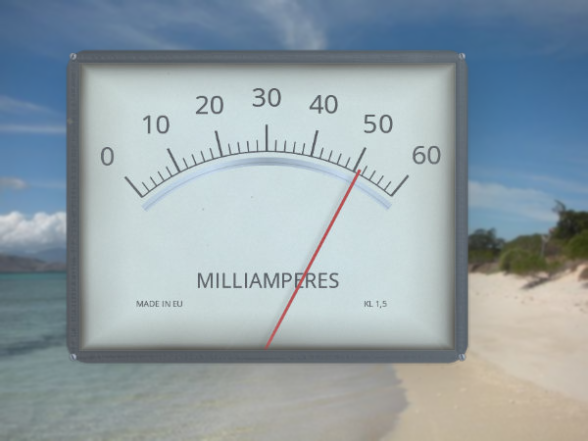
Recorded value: 51 mA
